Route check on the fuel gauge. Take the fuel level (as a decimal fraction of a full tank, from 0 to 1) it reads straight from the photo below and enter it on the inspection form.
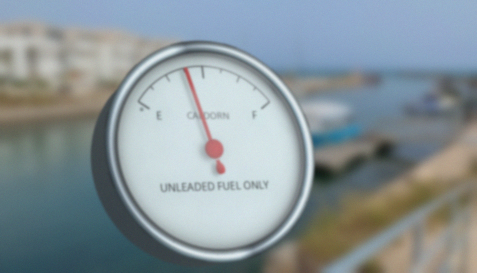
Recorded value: 0.375
